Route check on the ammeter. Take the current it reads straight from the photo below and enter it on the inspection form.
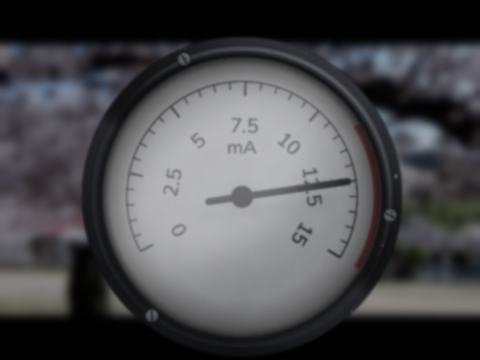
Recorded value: 12.5 mA
